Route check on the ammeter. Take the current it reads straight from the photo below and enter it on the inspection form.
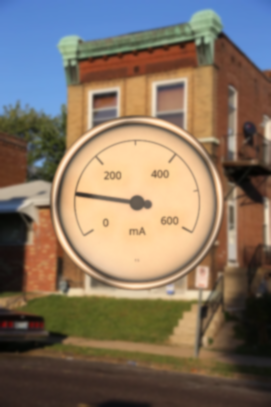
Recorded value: 100 mA
